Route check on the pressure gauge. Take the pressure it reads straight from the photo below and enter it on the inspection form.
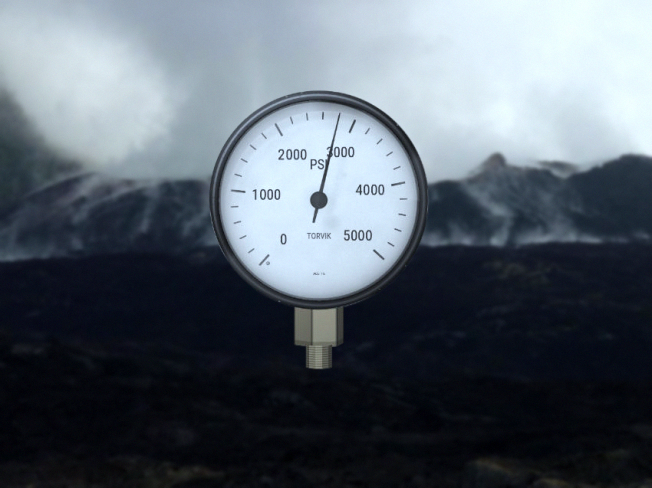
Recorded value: 2800 psi
